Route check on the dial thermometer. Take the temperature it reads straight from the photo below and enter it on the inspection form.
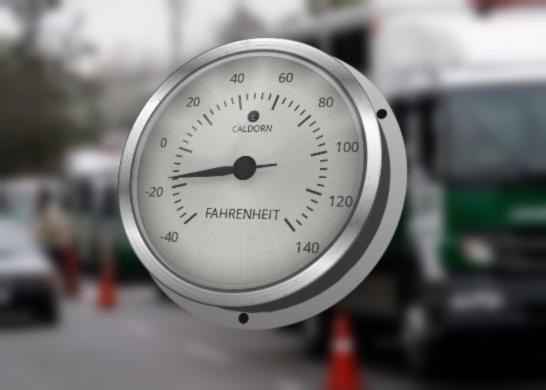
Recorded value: -16 °F
